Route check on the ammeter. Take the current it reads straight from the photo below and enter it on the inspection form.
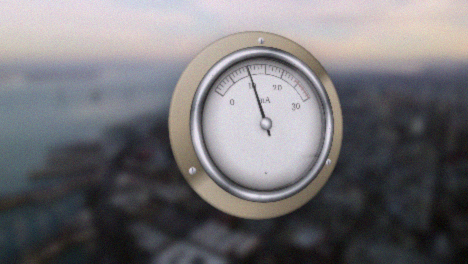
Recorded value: 10 mA
